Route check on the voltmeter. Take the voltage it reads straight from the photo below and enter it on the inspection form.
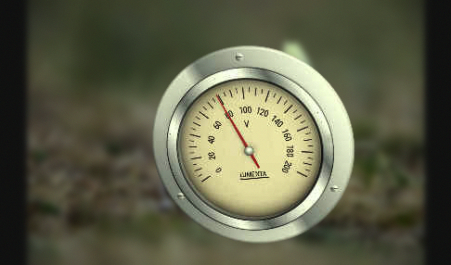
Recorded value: 80 V
